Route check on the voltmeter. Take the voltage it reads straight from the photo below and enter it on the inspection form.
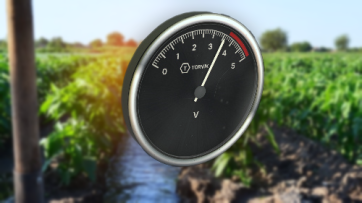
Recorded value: 3.5 V
